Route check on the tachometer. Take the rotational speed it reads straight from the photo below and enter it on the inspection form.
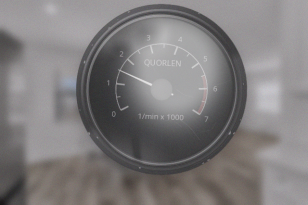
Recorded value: 1500 rpm
